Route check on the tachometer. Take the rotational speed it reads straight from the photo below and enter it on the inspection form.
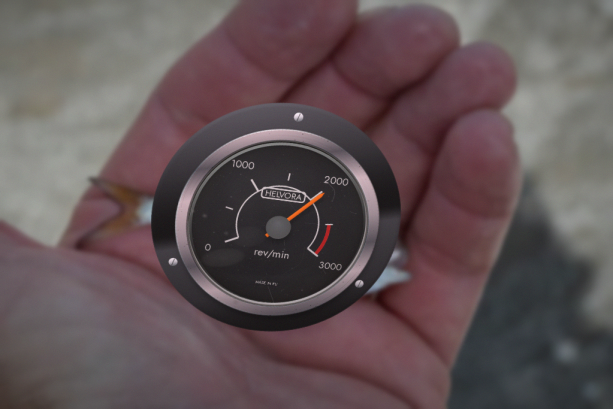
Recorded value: 2000 rpm
